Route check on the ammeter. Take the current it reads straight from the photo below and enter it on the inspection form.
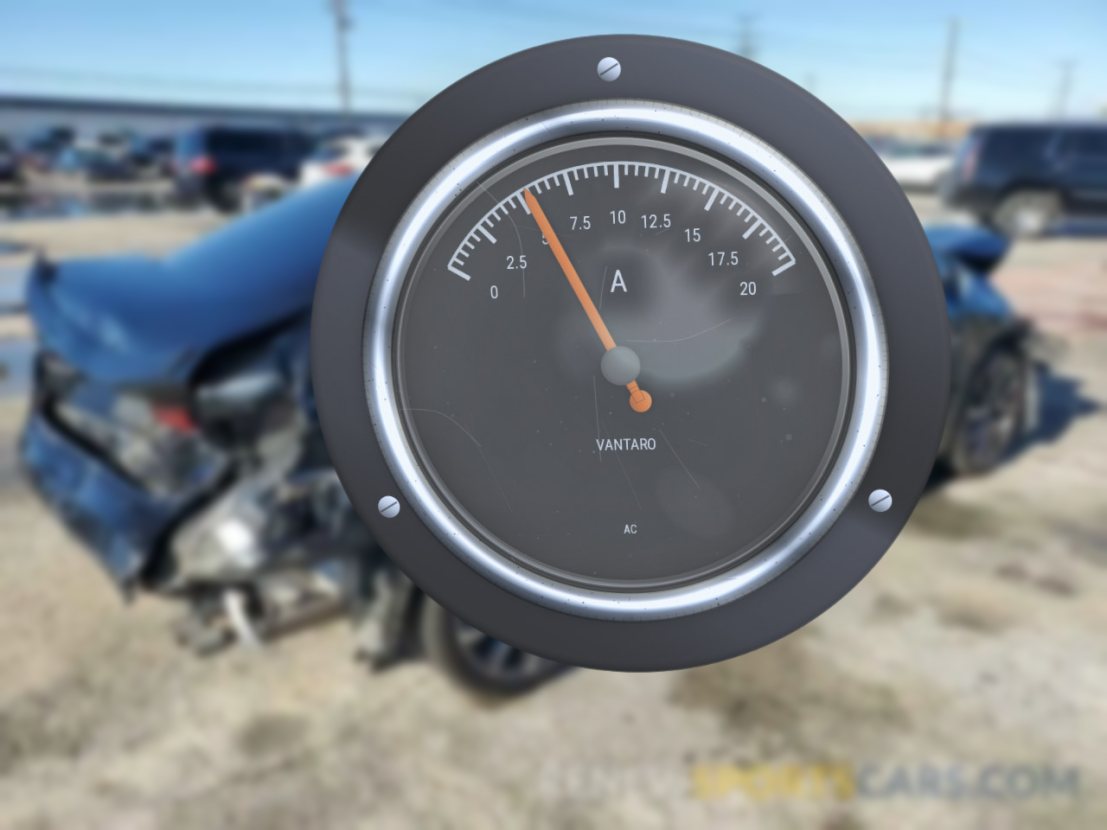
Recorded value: 5.5 A
